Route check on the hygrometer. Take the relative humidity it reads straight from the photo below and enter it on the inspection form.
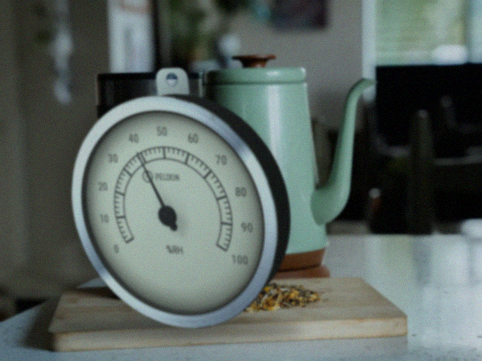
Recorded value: 40 %
